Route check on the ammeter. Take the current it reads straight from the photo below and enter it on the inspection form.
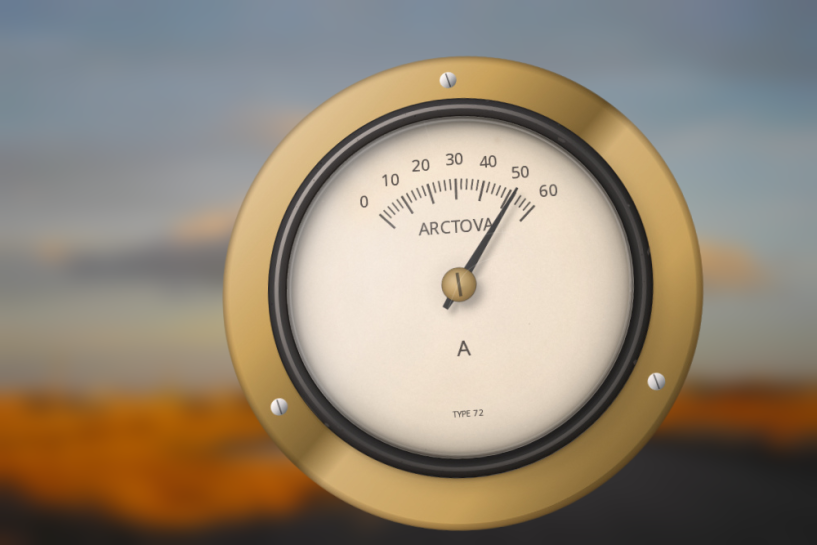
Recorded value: 52 A
